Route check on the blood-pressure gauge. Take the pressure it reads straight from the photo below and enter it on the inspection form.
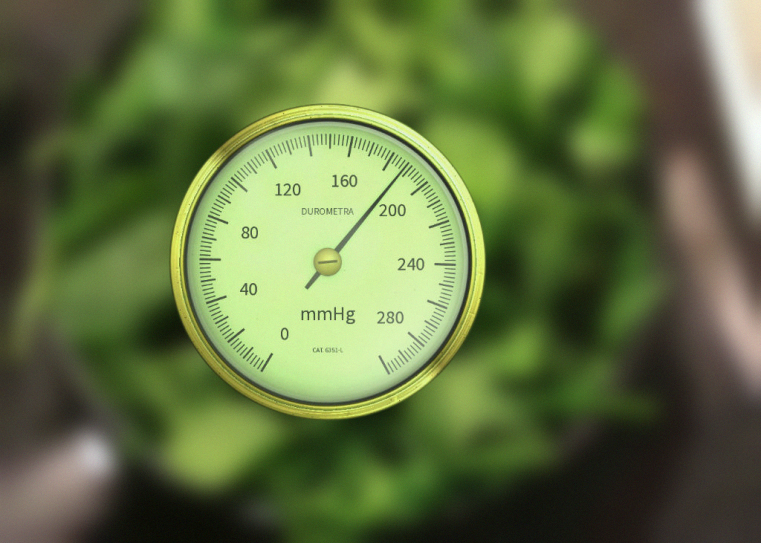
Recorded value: 188 mmHg
